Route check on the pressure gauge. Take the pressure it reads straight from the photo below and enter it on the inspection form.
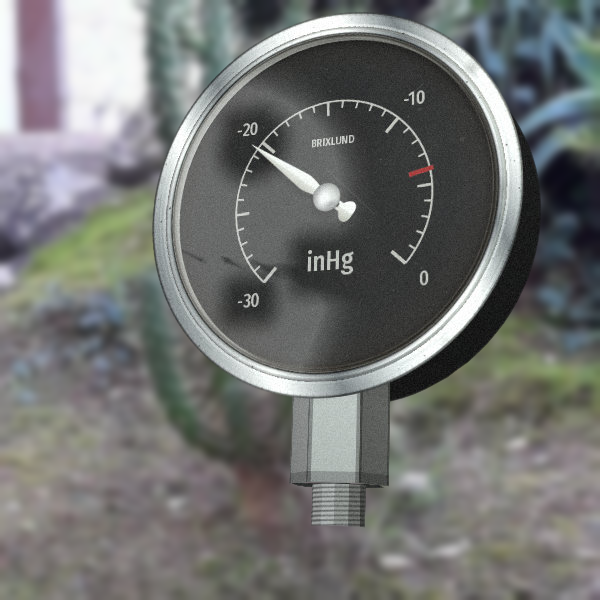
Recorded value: -20.5 inHg
